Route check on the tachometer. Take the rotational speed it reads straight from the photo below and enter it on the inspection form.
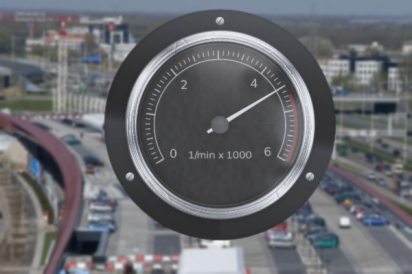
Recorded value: 4500 rpm
